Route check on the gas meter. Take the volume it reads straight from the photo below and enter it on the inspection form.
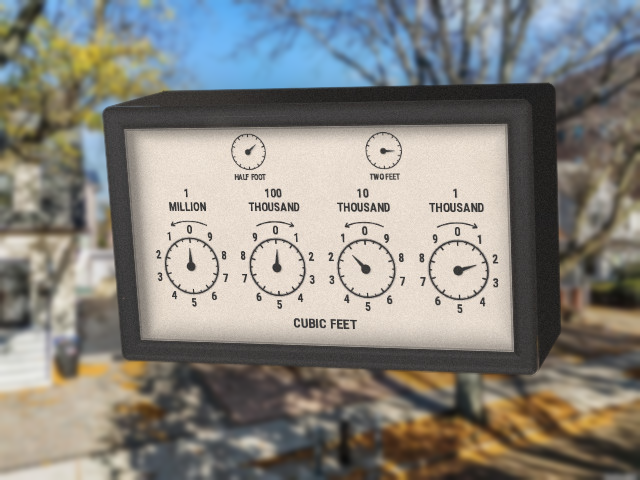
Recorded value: 1200 ft³
